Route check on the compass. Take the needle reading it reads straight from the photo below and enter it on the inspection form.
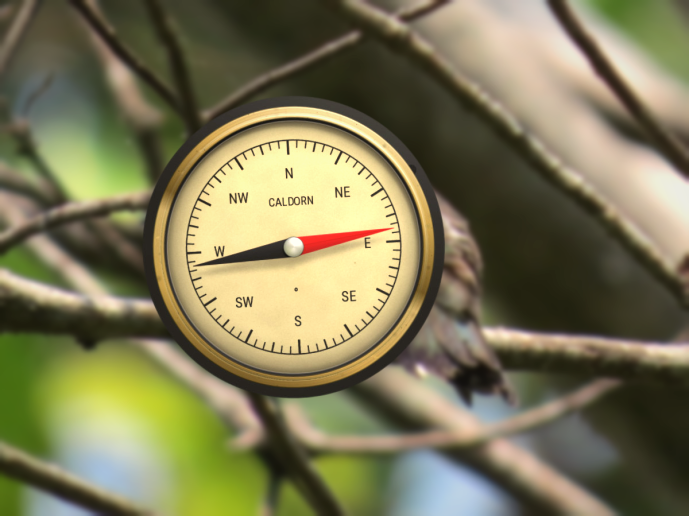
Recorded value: 82.5 °
